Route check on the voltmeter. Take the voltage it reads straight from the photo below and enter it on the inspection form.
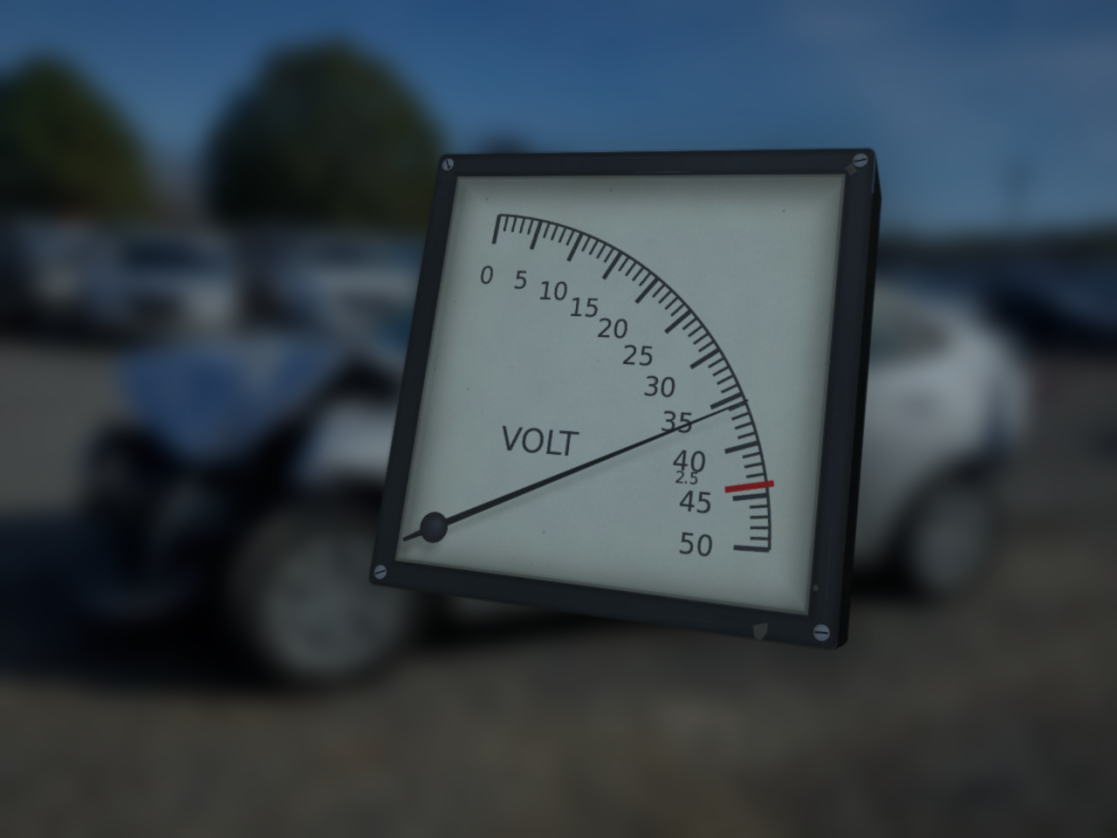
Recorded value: 36 V
